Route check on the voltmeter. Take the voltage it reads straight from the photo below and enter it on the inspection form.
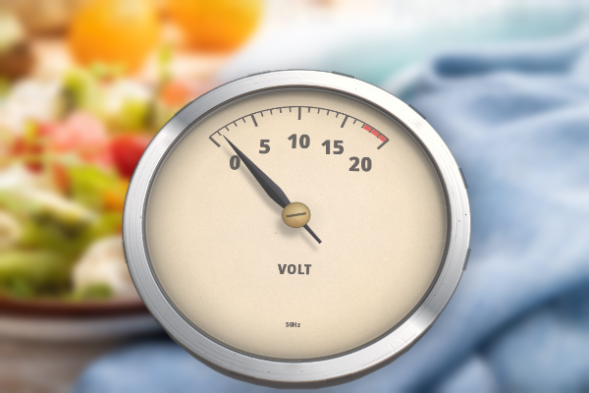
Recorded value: 1 V
